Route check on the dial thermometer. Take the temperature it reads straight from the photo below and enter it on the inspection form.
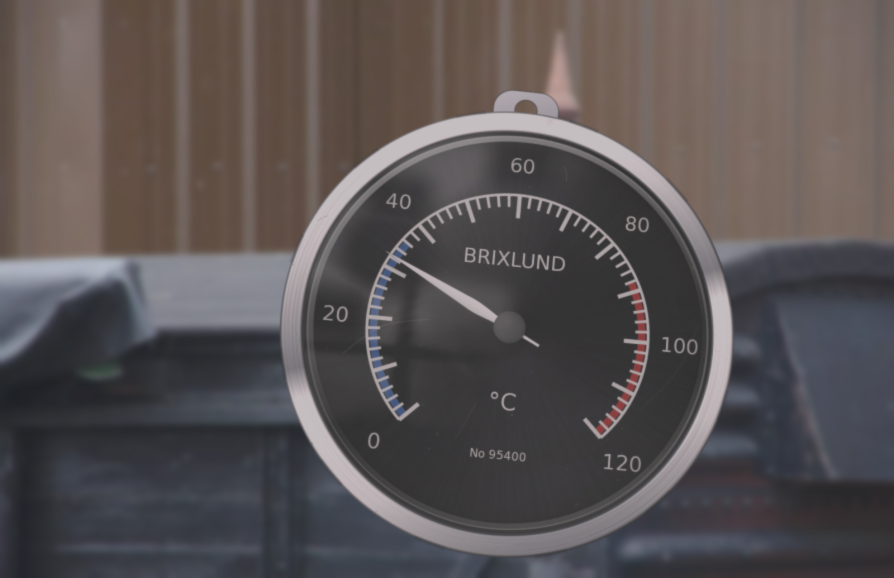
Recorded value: 32 °C
